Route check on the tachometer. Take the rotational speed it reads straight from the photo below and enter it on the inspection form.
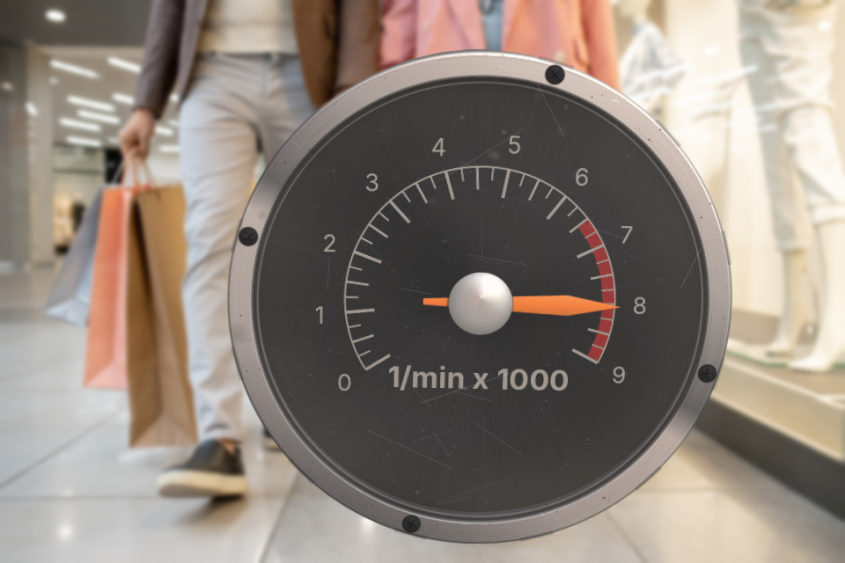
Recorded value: 8000 rpm
